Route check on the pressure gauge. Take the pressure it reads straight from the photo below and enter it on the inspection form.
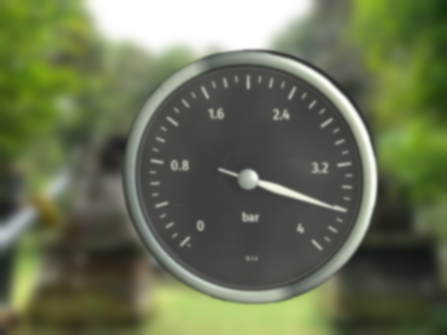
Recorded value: 3.6 bar
